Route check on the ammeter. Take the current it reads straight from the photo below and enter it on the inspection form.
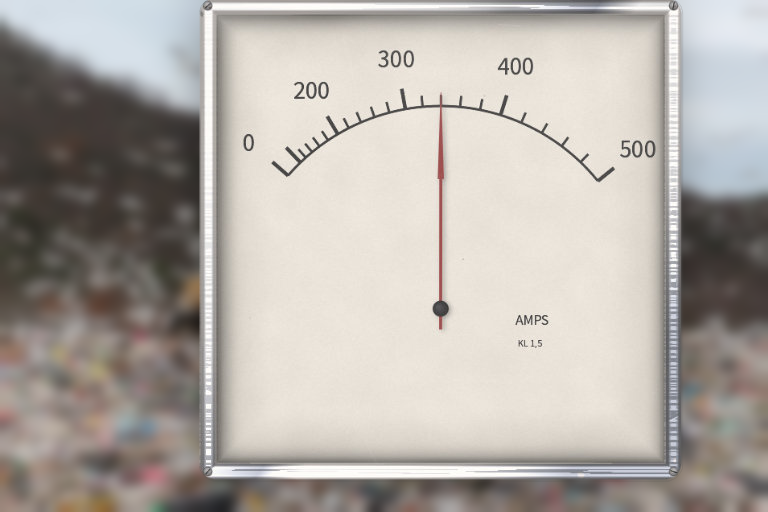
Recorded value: 340 A
